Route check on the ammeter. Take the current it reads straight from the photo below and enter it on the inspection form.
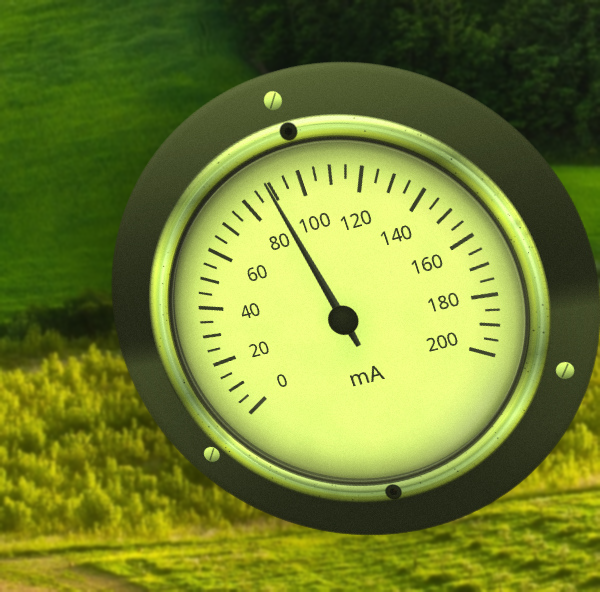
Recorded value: 90 mA
